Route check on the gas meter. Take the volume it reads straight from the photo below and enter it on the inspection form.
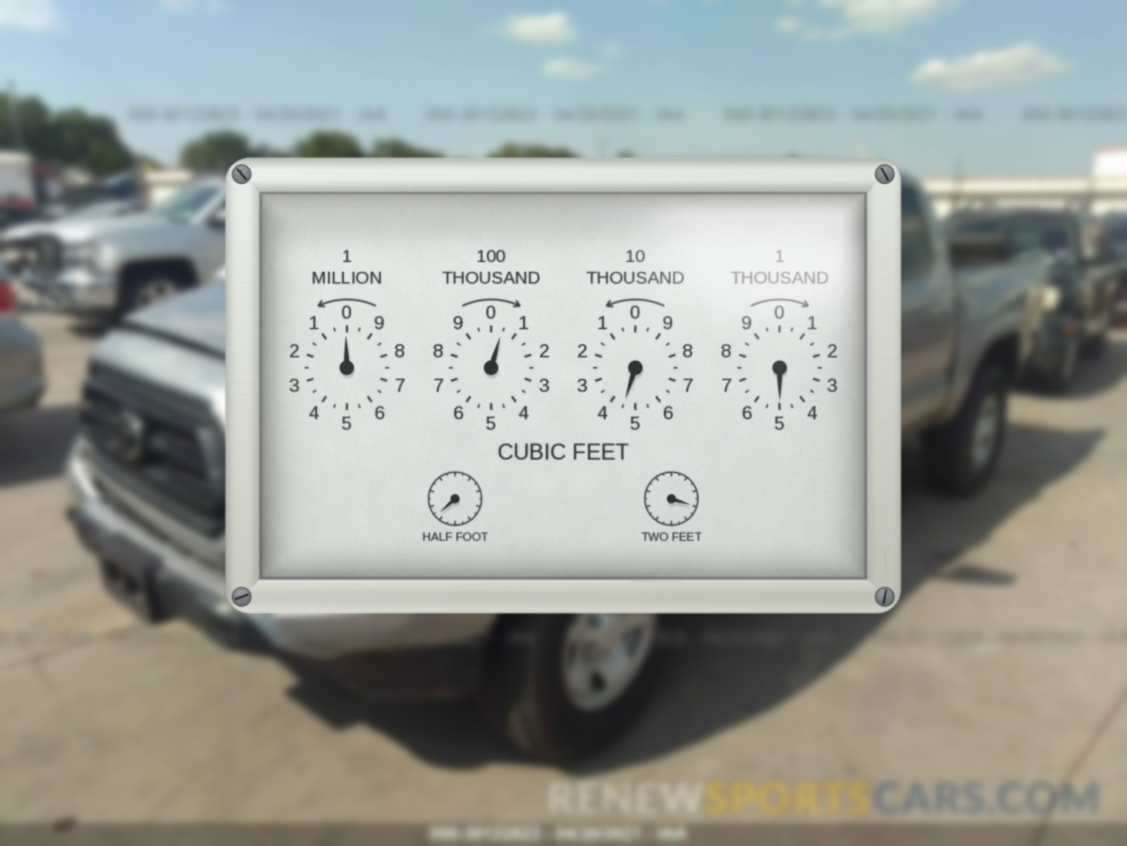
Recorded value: 4500 ft³
